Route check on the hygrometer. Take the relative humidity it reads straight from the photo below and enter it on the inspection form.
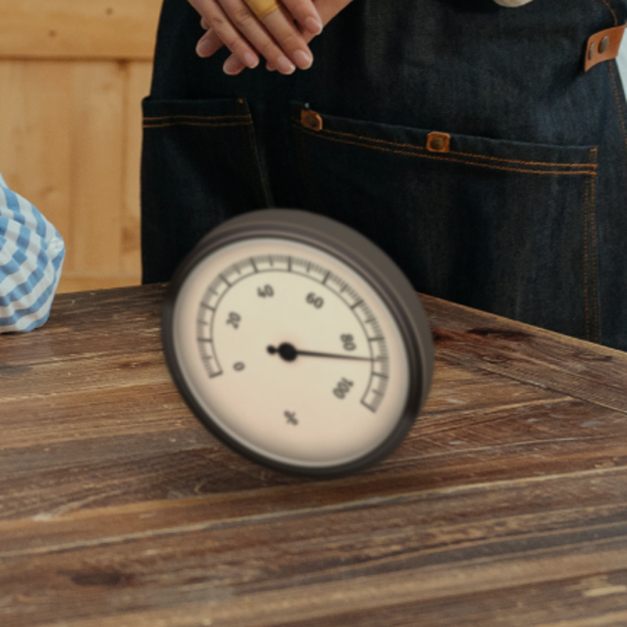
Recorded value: 85 %
